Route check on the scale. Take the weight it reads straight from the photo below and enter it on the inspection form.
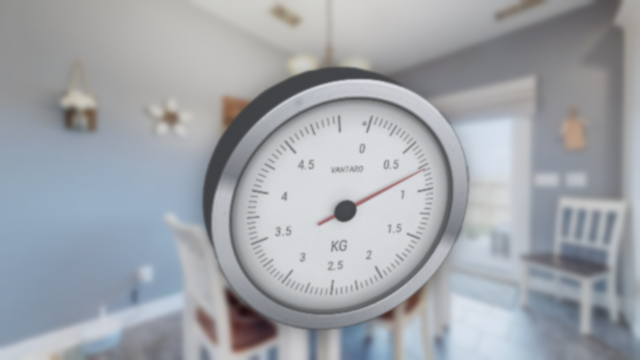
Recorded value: 0.75 kg
